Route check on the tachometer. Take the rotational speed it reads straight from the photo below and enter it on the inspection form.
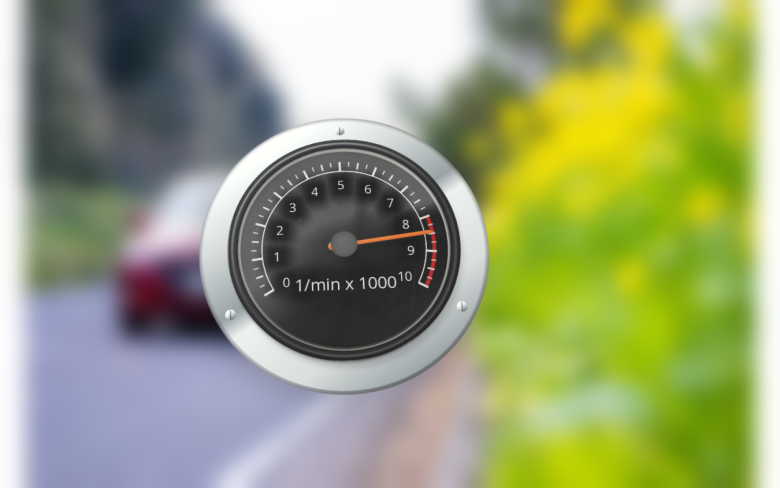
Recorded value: 8500 rpm
